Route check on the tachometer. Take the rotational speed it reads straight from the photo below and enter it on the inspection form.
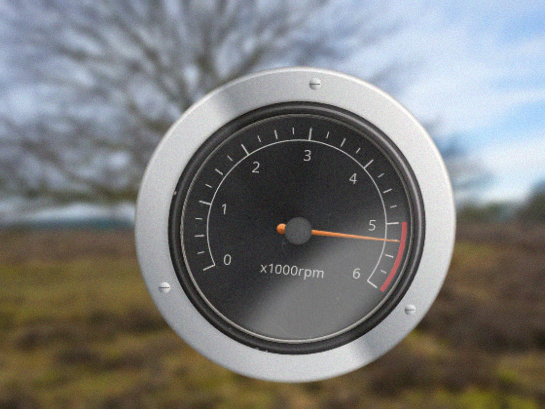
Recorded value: 5250 rpm
